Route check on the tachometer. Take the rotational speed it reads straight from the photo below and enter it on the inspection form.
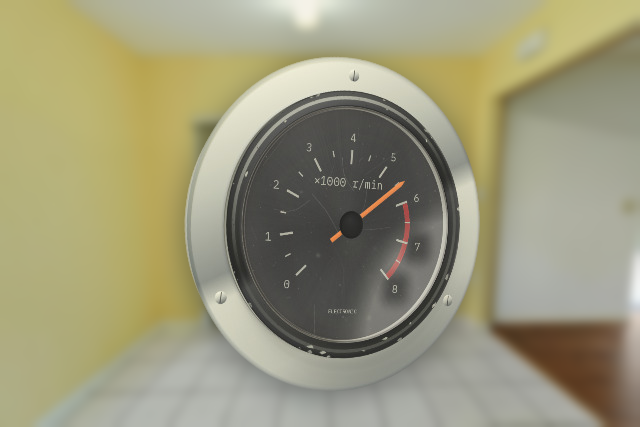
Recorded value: 5500 rpm
